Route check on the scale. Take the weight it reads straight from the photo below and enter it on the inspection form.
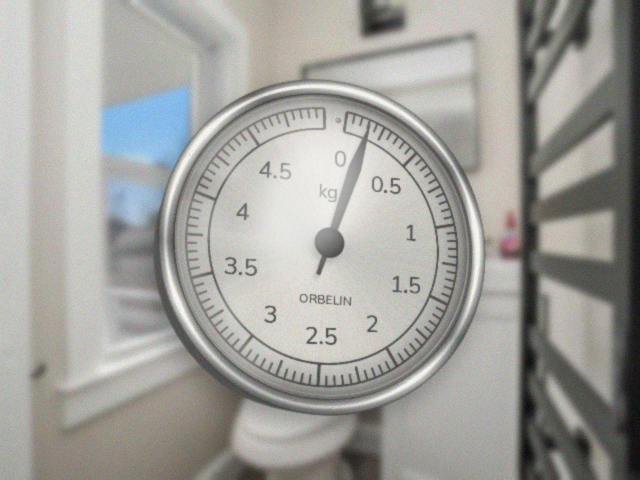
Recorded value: 0.15 kg
